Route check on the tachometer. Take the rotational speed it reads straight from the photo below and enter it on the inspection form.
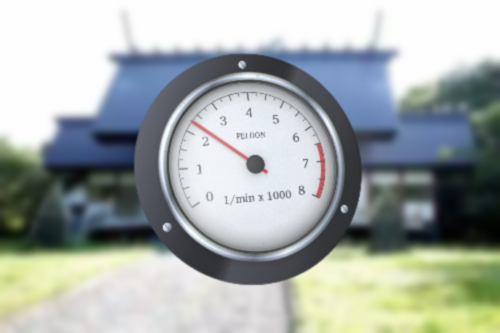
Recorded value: 2250 rpm
